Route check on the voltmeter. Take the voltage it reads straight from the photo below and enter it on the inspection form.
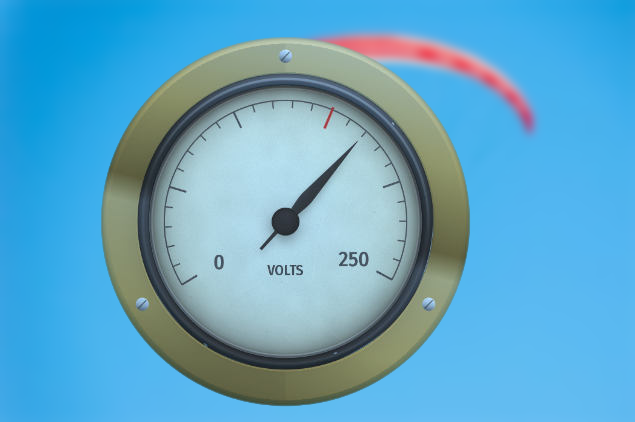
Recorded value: 170 V
